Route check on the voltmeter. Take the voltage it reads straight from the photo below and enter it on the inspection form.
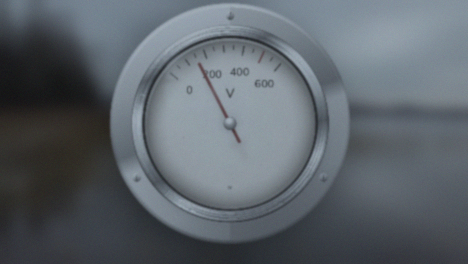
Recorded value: 150 V
